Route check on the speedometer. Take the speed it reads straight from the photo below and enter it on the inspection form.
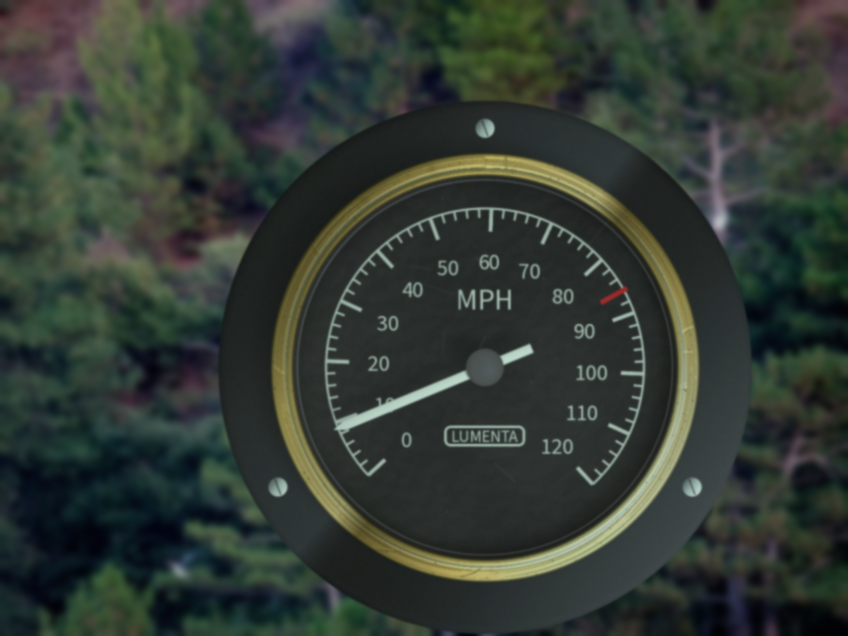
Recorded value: 9 mph
